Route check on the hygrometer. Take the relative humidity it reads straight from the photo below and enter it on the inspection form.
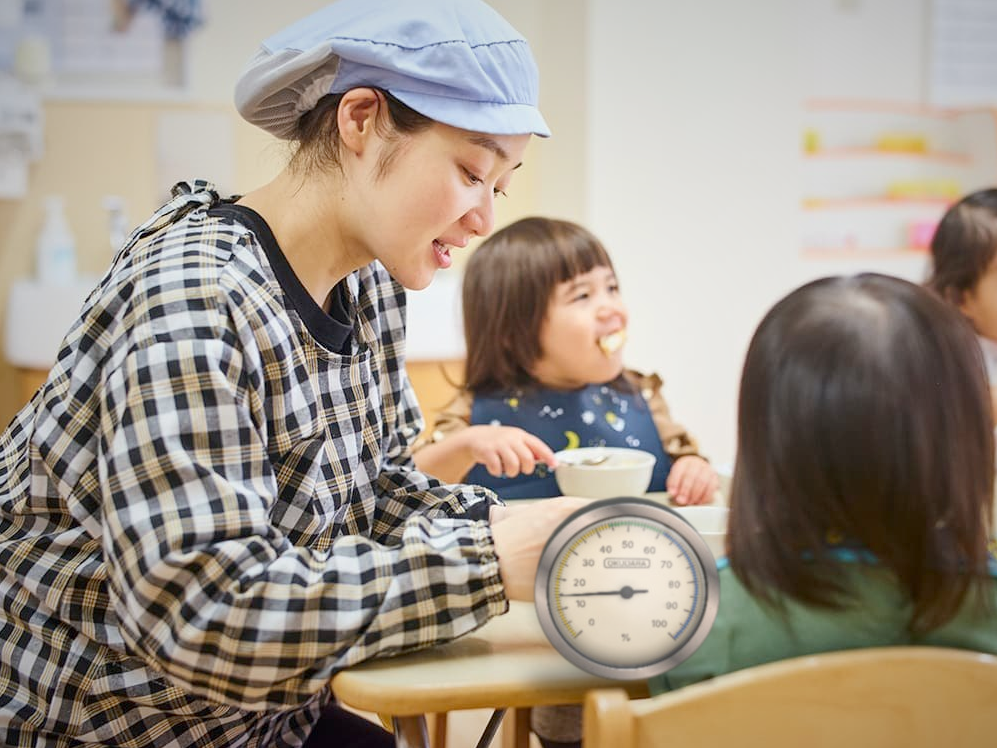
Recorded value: 15 %
